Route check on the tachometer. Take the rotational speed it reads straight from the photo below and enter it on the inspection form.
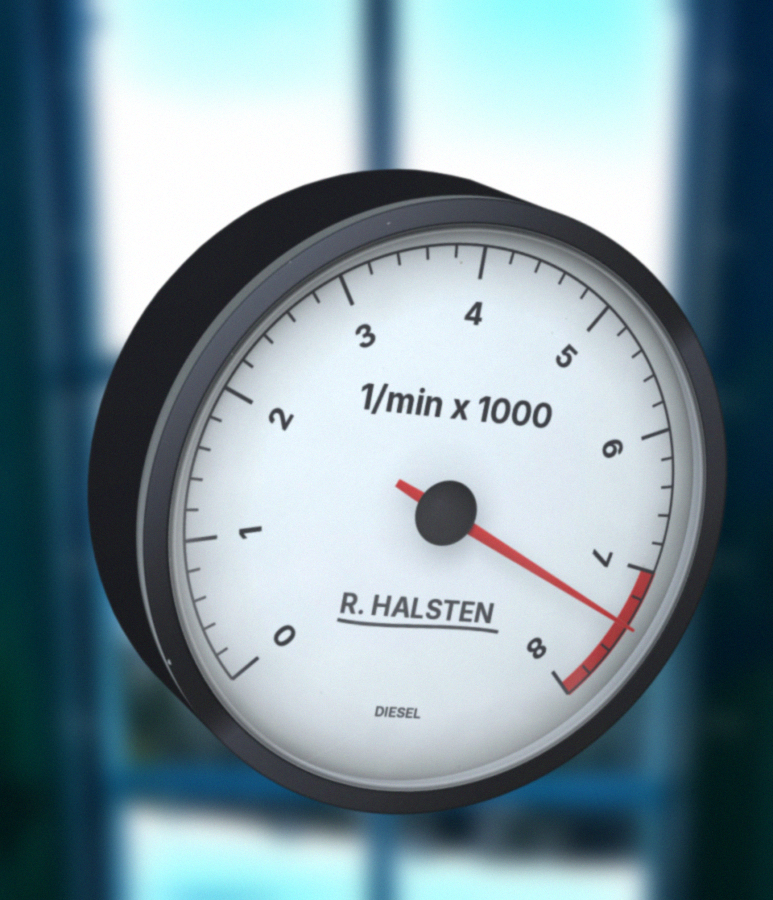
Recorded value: 7400 rpm
